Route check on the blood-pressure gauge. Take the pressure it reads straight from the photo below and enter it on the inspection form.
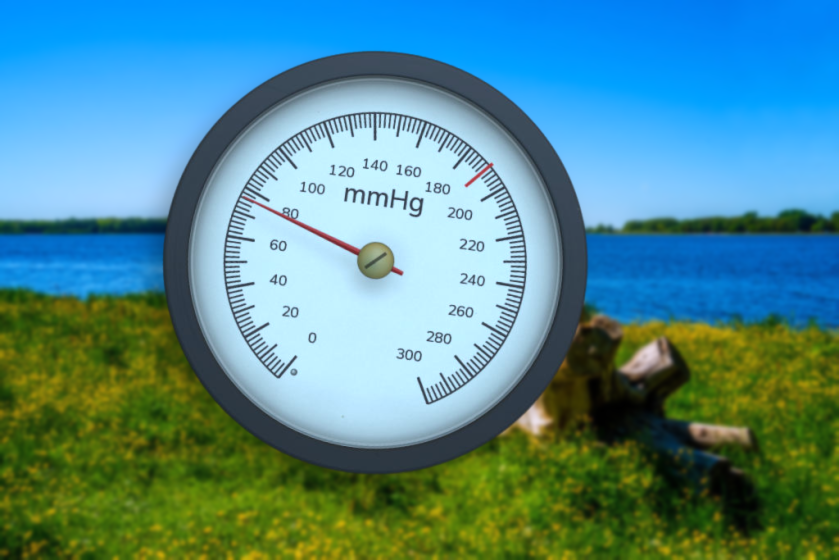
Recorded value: 76 mmHg
